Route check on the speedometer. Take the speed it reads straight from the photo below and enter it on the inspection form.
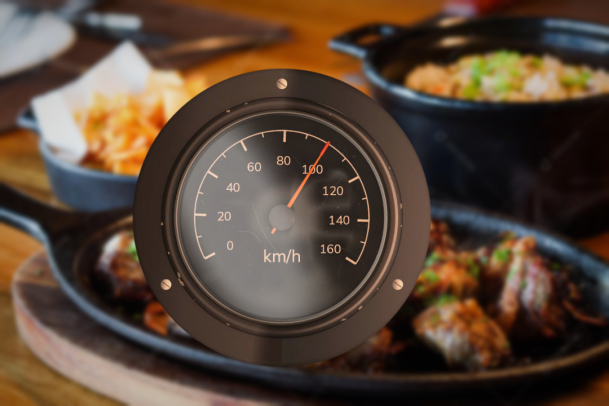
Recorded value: 100 km/h
